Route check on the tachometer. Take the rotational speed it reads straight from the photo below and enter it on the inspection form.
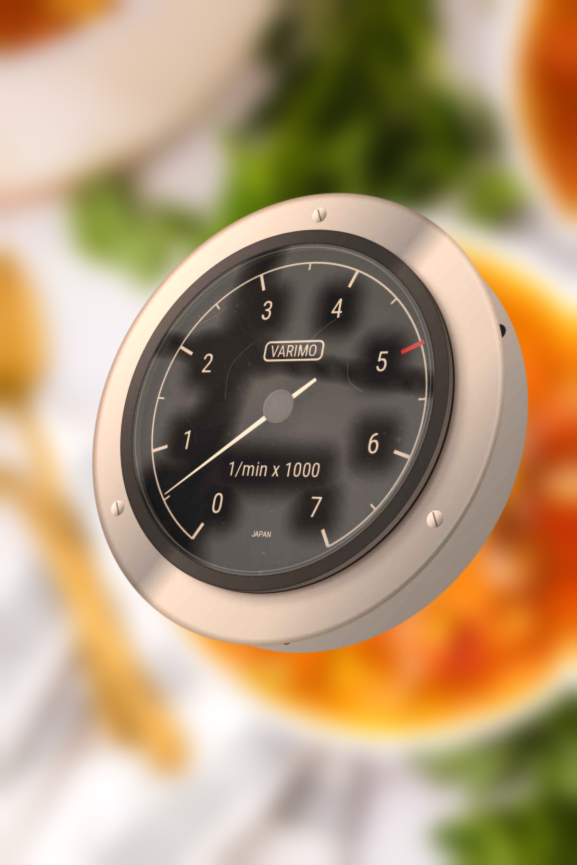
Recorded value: 500 rpm
